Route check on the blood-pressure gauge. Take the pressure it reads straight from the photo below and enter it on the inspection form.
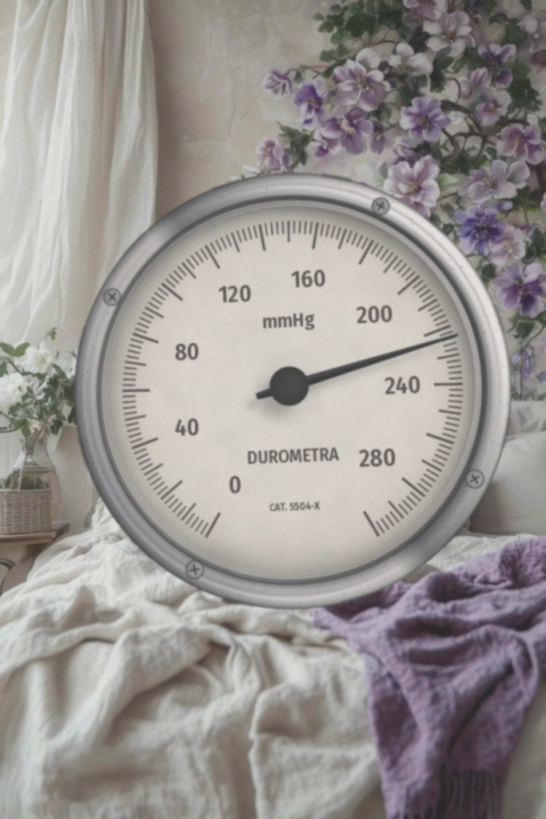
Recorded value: 224 mmHg
